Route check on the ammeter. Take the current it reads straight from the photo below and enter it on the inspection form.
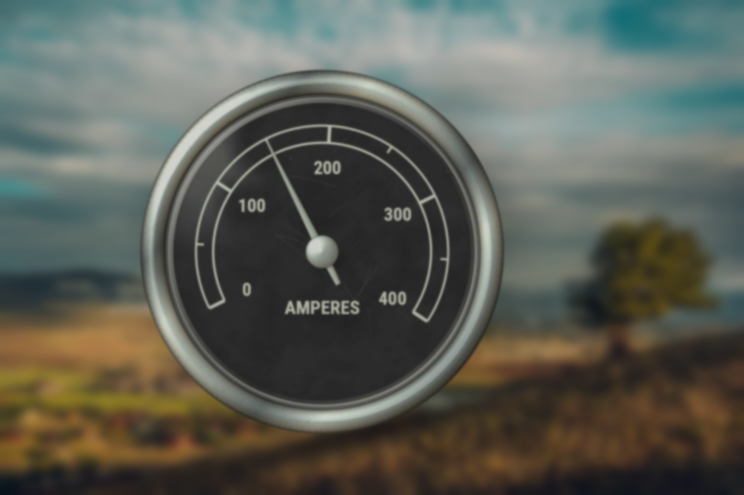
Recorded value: 150 A
